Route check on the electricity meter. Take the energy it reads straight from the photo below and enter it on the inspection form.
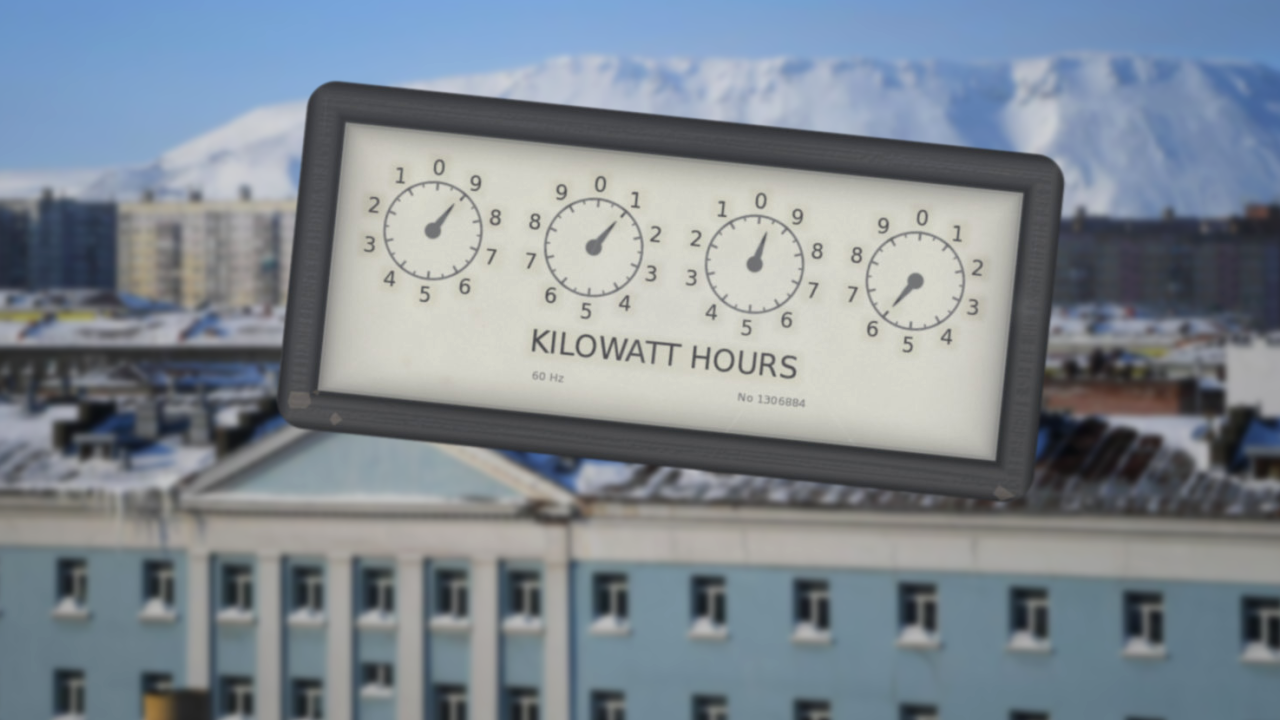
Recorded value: 9096 kWh
